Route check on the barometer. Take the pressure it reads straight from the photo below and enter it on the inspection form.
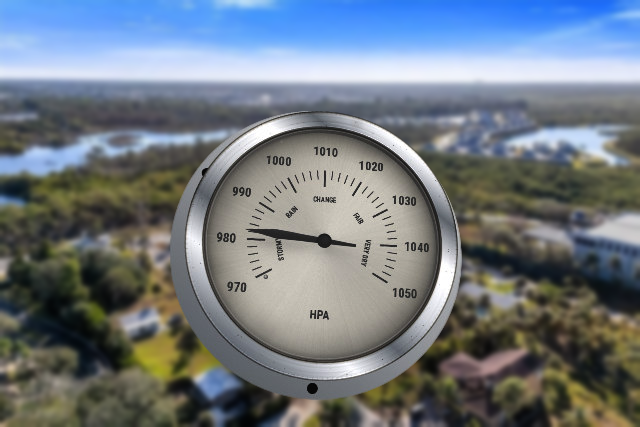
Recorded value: 982 hPa
